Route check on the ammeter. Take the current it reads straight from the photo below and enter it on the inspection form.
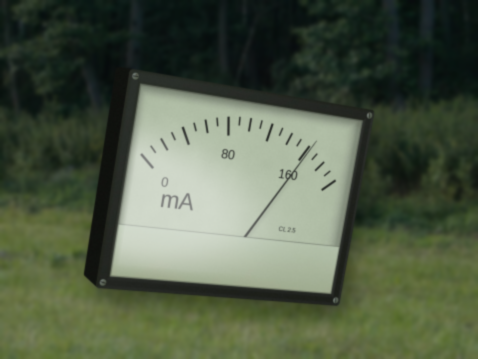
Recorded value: 160 mA
